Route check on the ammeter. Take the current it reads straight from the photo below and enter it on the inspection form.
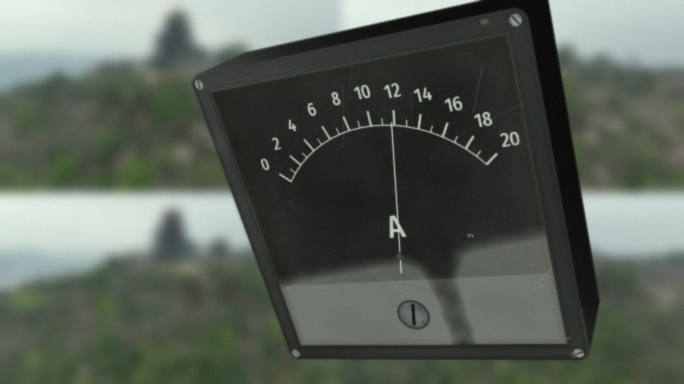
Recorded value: 12 A
